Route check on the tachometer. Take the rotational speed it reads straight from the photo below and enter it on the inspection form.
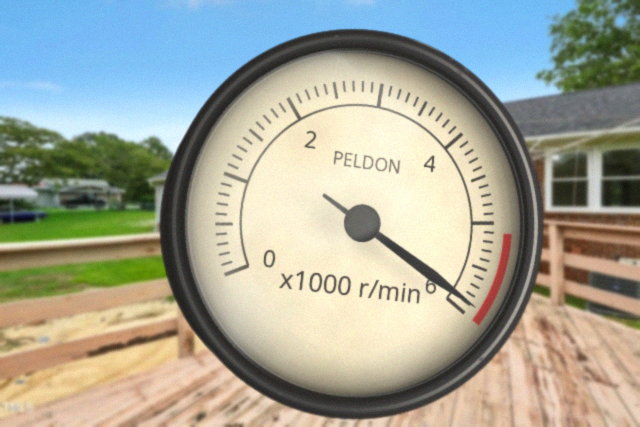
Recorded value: 5900 rpm
